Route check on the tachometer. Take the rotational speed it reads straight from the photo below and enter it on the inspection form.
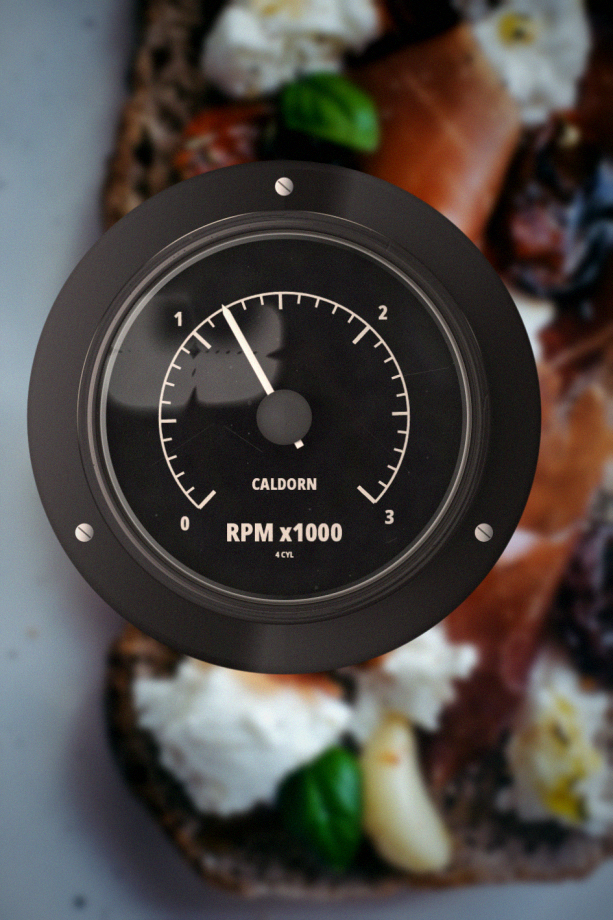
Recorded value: 1200 rpm
